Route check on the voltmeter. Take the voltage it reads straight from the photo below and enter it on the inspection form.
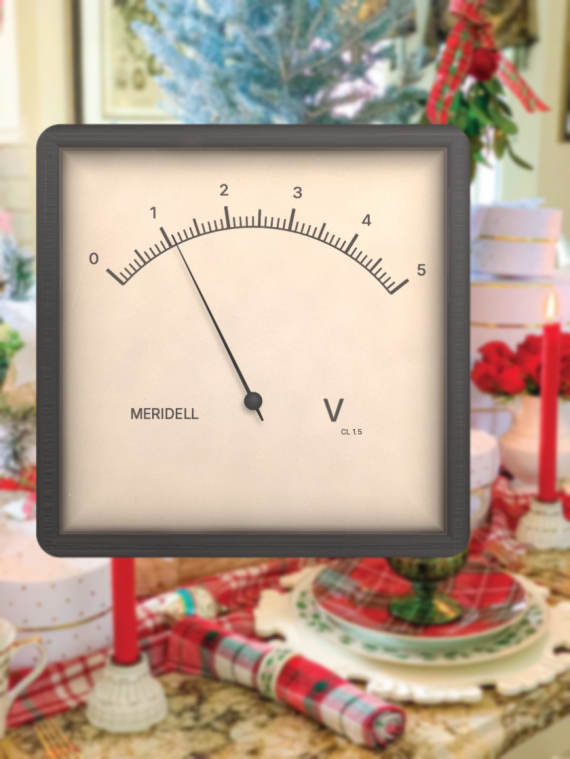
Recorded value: 1.1 V
